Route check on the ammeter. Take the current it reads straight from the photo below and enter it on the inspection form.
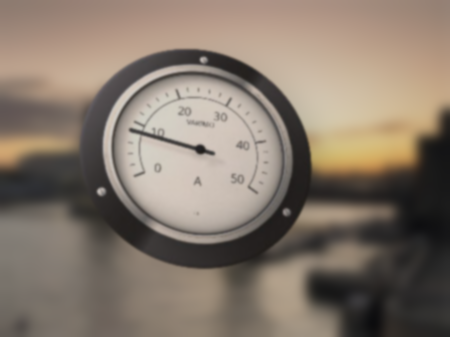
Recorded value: 8 A
